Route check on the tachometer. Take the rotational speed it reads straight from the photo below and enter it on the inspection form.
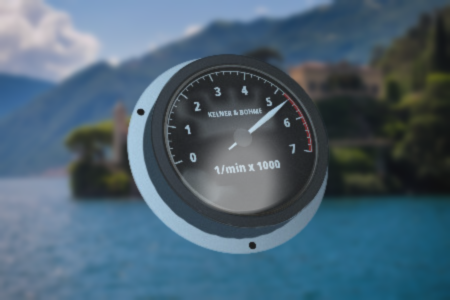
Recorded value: 5400 rpm
